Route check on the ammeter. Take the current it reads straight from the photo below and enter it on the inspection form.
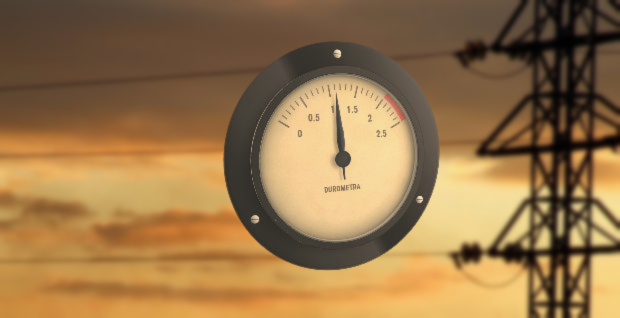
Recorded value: 1.1 A
